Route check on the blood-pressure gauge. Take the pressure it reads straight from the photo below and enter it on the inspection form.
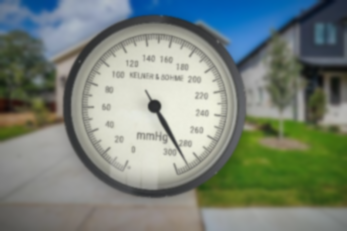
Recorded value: 290 mmHg
